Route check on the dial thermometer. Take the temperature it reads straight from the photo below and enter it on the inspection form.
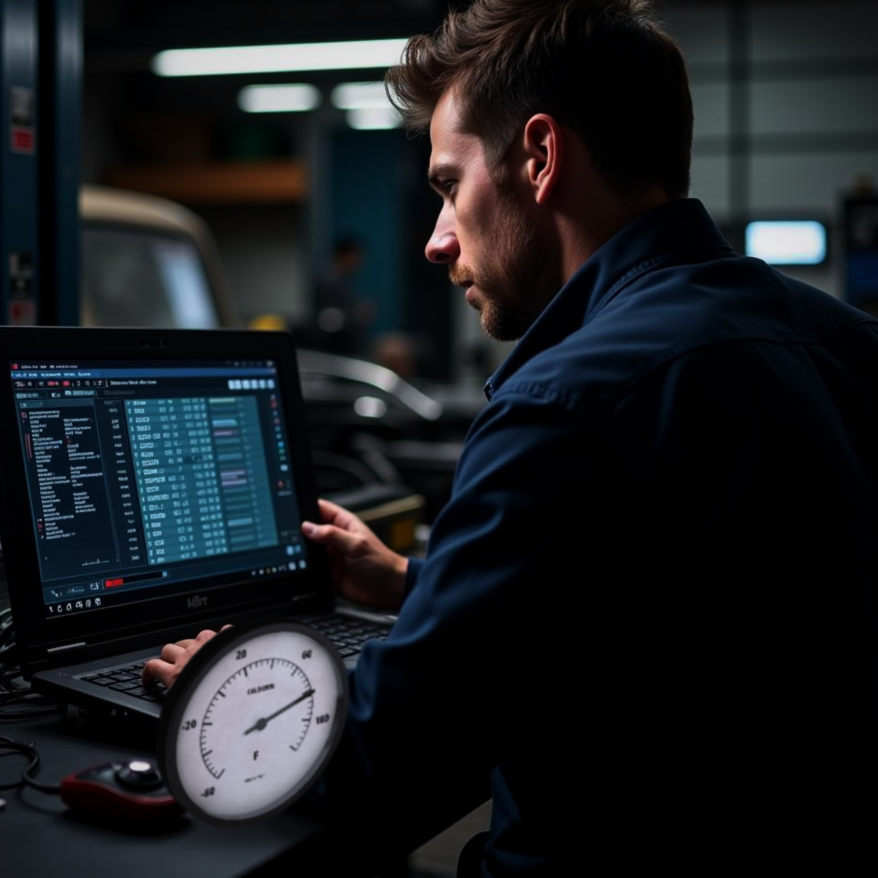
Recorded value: 80 °F
